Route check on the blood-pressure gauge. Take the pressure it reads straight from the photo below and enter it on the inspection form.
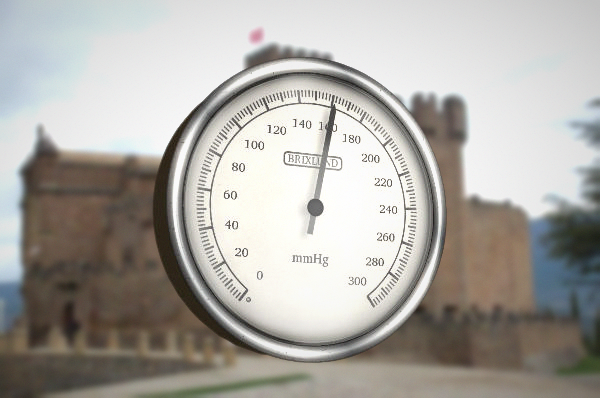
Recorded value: 160 mmHg
